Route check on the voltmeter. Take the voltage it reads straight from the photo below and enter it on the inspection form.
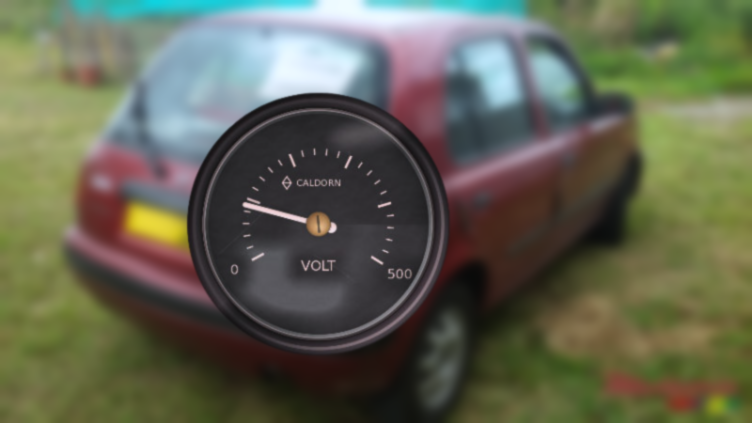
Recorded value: 90 V
